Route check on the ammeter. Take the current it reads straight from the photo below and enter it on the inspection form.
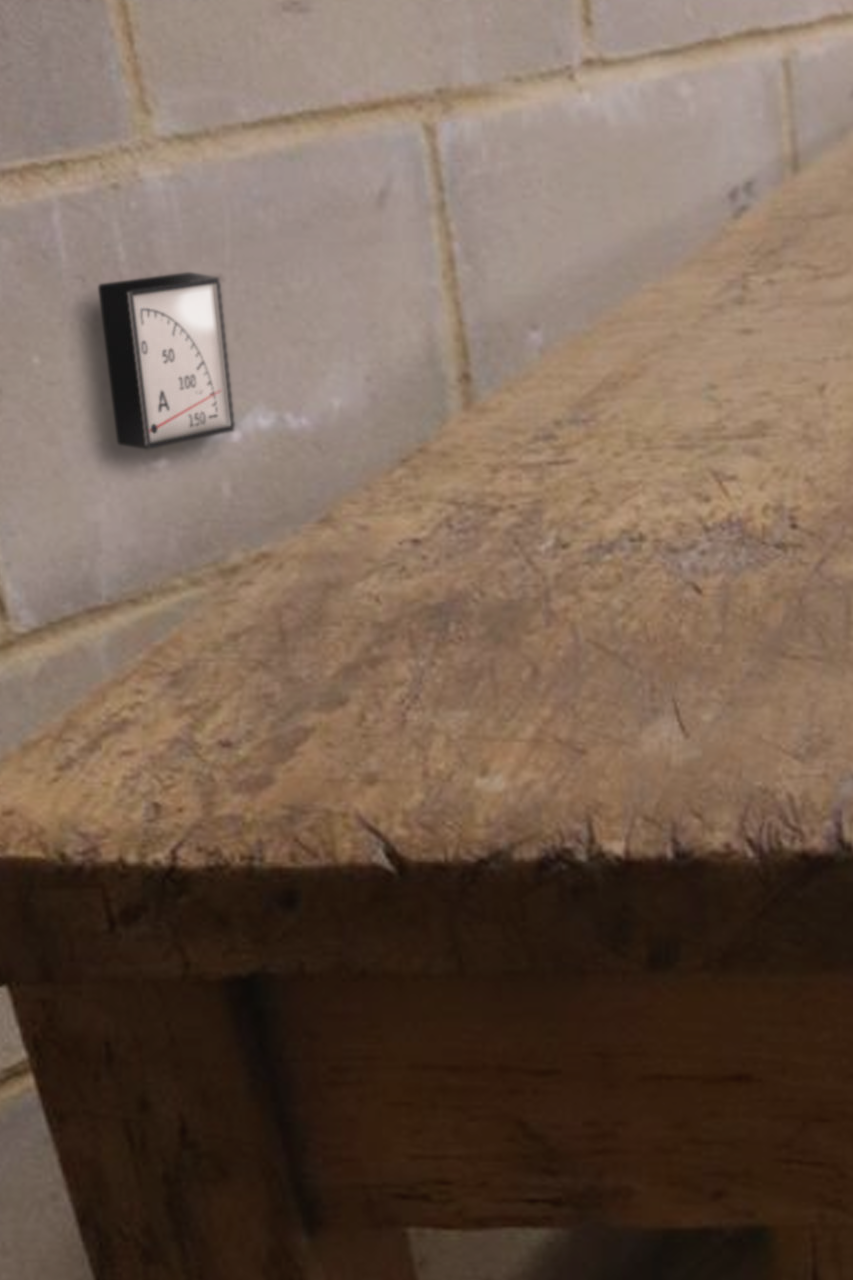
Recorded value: 130 A
